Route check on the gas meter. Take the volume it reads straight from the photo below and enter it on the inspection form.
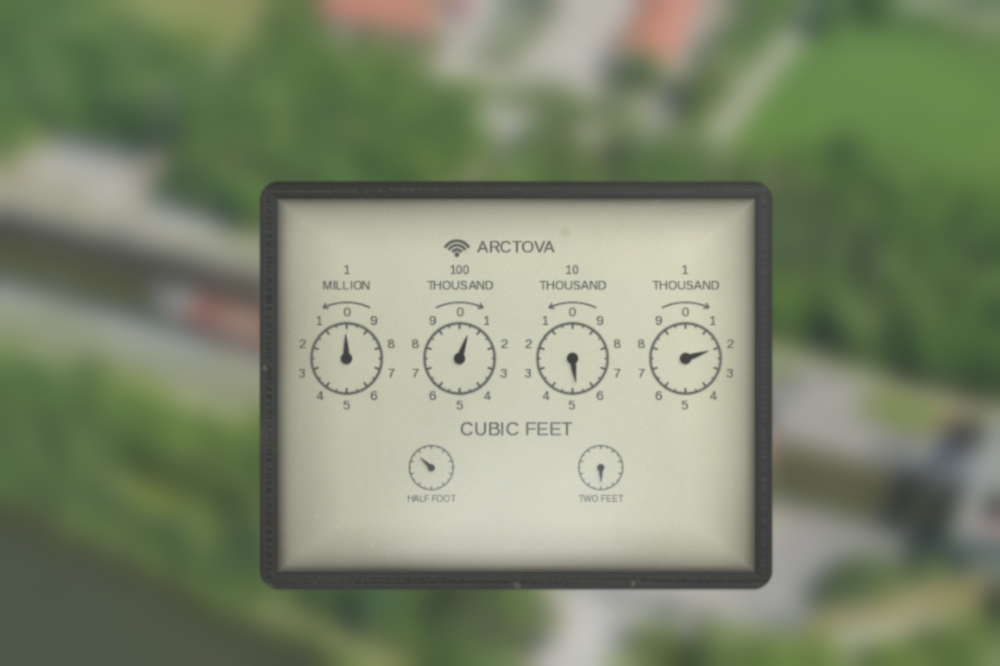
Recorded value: 5200 ft³
